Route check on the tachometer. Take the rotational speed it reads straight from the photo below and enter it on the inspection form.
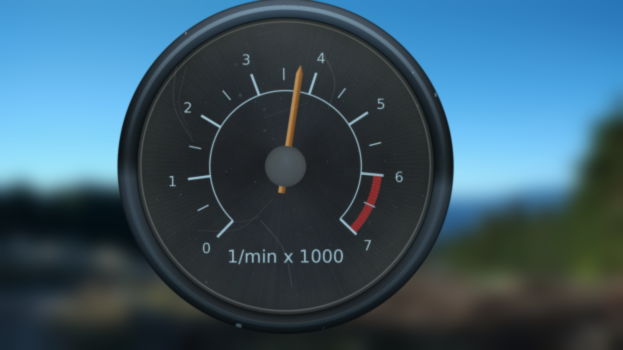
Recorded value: 3750 rpm
